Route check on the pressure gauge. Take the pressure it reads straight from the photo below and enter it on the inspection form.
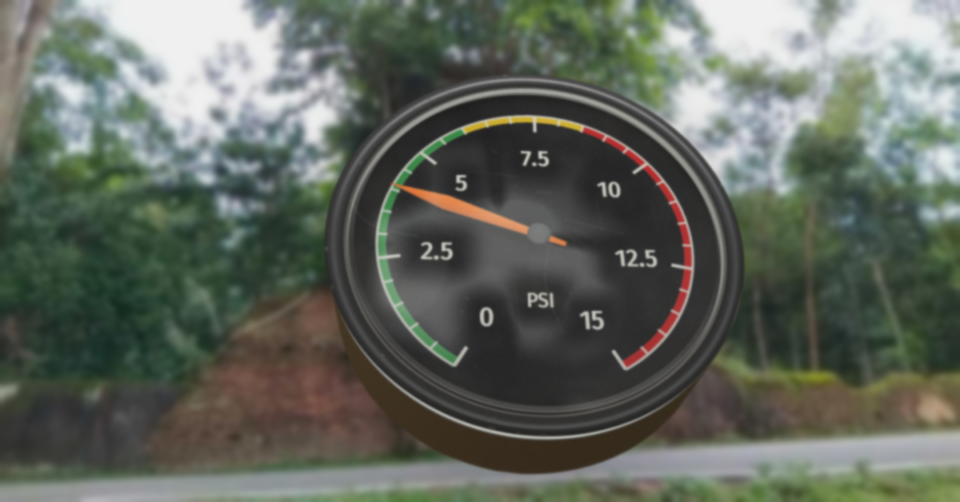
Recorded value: 4 psi
